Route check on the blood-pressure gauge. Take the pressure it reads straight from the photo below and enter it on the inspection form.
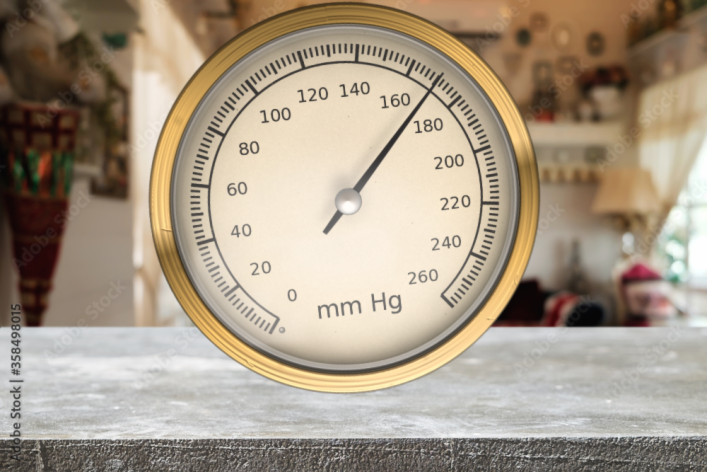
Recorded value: 170 mmHg
